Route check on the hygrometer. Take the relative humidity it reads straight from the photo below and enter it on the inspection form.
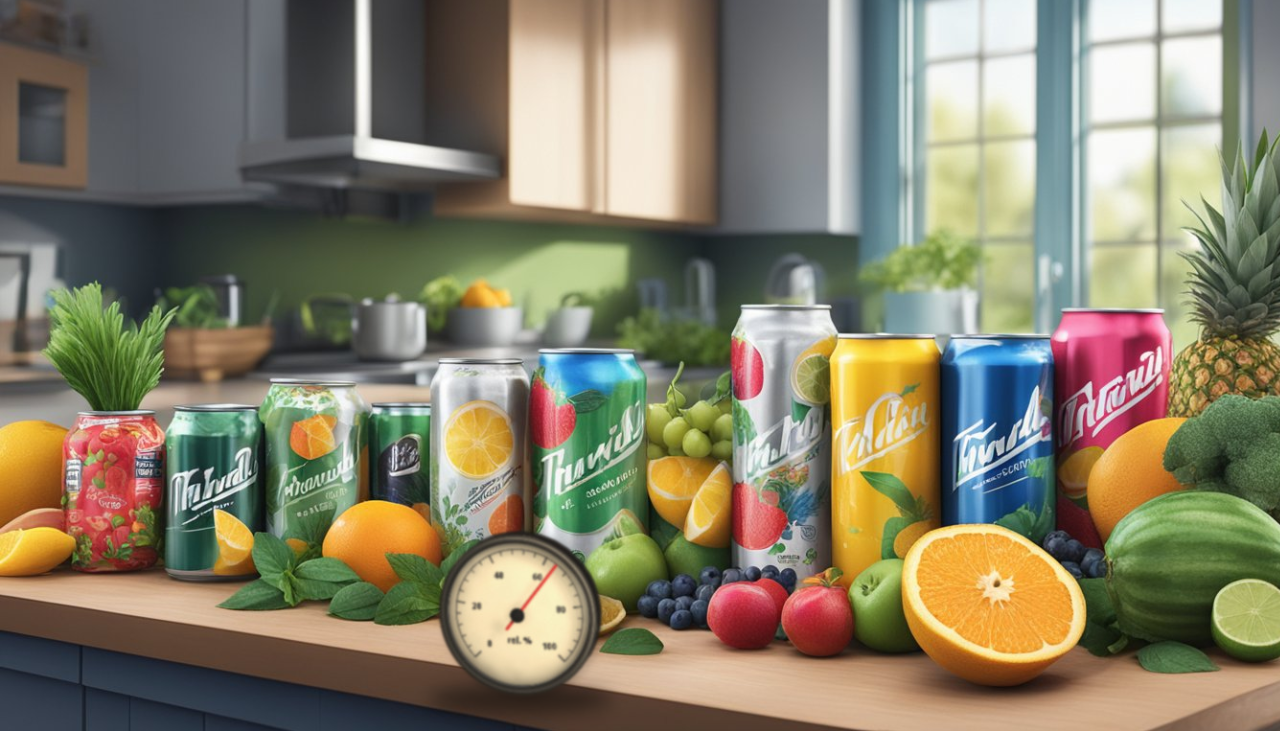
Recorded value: 64 %
